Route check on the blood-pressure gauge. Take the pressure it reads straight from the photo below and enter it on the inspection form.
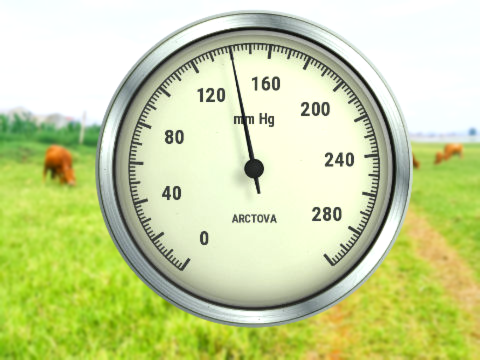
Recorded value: 140 mmHg
